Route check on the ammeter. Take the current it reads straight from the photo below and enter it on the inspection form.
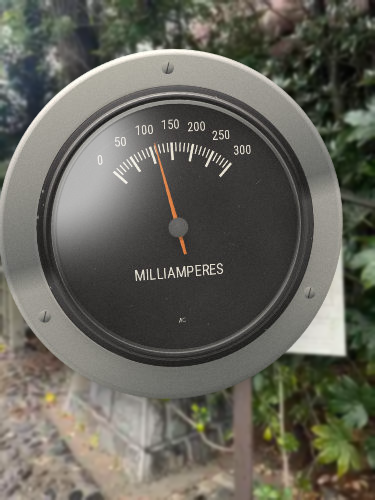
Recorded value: 110 mA
